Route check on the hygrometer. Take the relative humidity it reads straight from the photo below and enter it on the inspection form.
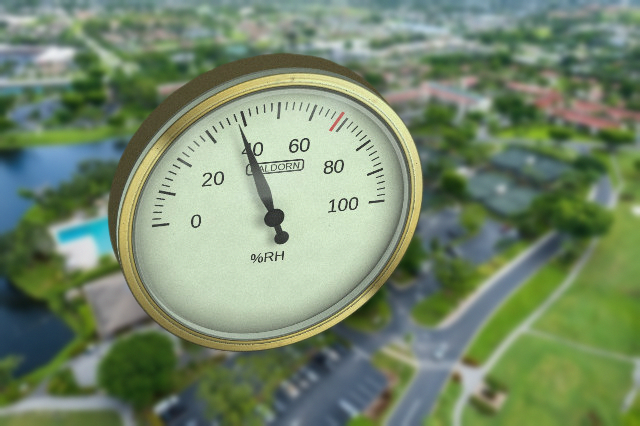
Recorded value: 38 %
